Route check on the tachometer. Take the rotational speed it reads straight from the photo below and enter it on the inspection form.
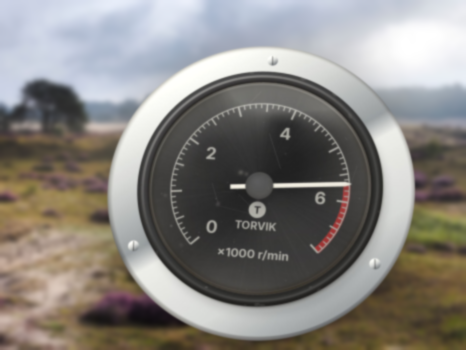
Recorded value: 5700 rpm
